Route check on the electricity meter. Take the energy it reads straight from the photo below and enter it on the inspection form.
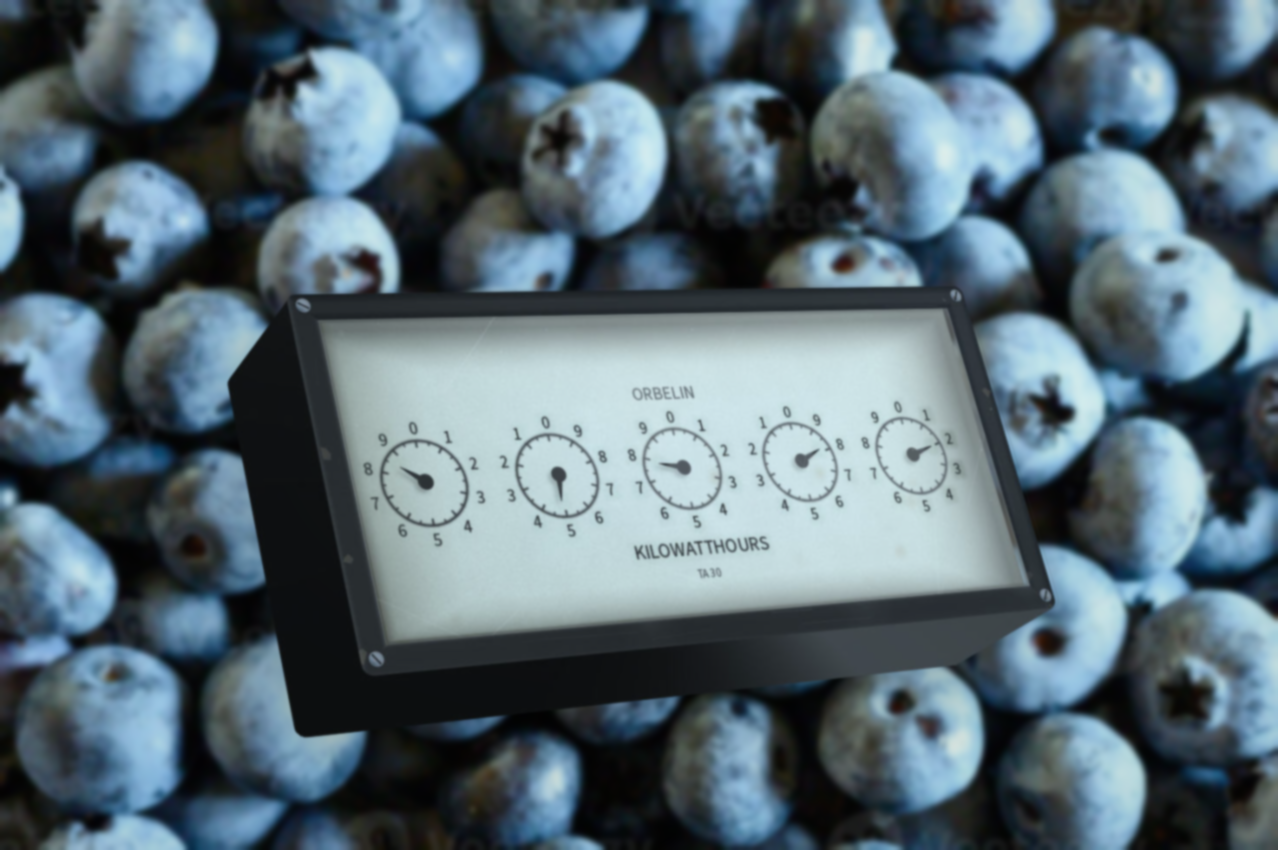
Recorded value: 84782 kWh
